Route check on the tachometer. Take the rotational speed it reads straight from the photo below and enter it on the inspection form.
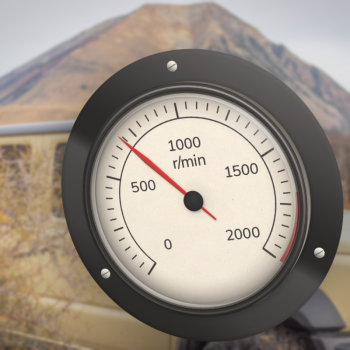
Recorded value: 700 rpm
